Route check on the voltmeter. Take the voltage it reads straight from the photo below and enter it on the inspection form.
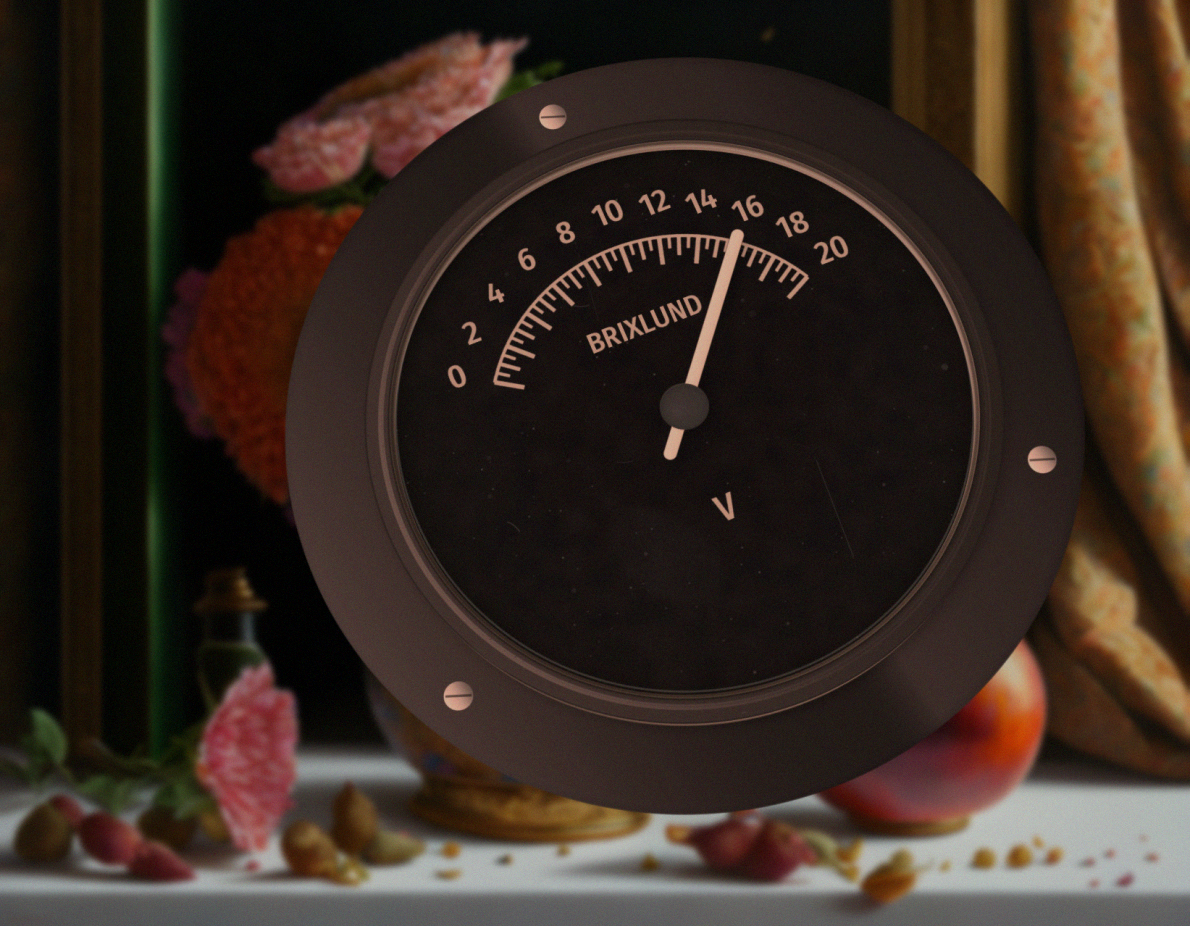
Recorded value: 16 V
